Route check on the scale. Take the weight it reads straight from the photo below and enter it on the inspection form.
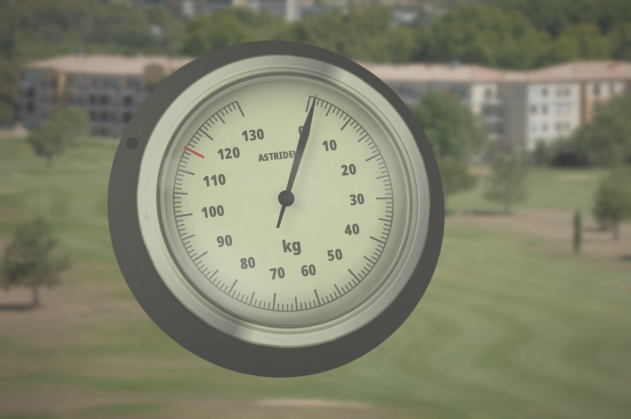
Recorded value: 1 kg
